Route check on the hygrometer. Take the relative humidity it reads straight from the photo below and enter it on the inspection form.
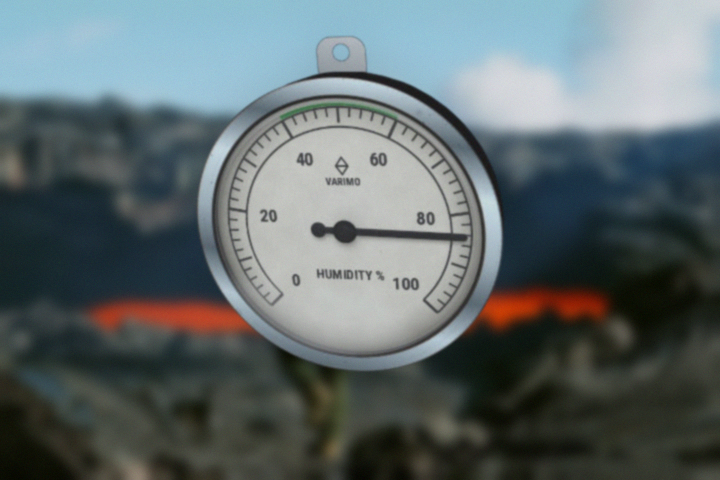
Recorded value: 84 %
